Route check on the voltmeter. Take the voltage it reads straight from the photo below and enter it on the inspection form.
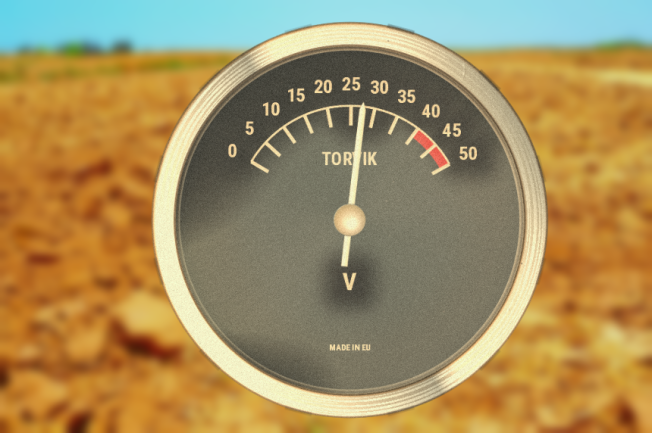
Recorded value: 27.5 V
